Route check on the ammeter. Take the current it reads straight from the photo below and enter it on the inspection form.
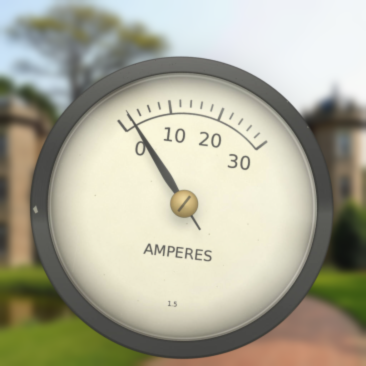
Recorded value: 2 A
